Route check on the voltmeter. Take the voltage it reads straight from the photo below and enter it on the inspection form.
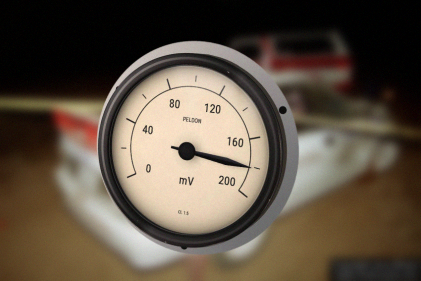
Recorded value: 180 mV
